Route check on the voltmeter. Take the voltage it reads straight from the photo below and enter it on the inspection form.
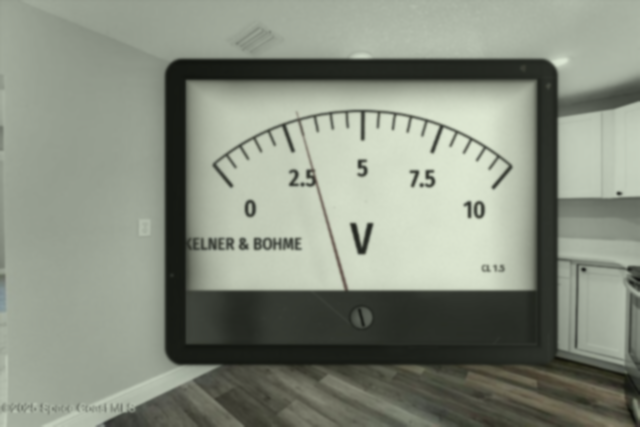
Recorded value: 3 V
